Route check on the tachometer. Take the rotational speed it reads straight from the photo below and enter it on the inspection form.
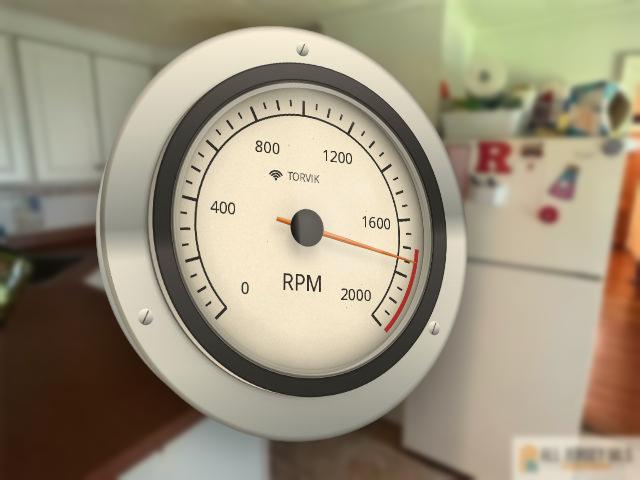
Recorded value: 1750 rpm
